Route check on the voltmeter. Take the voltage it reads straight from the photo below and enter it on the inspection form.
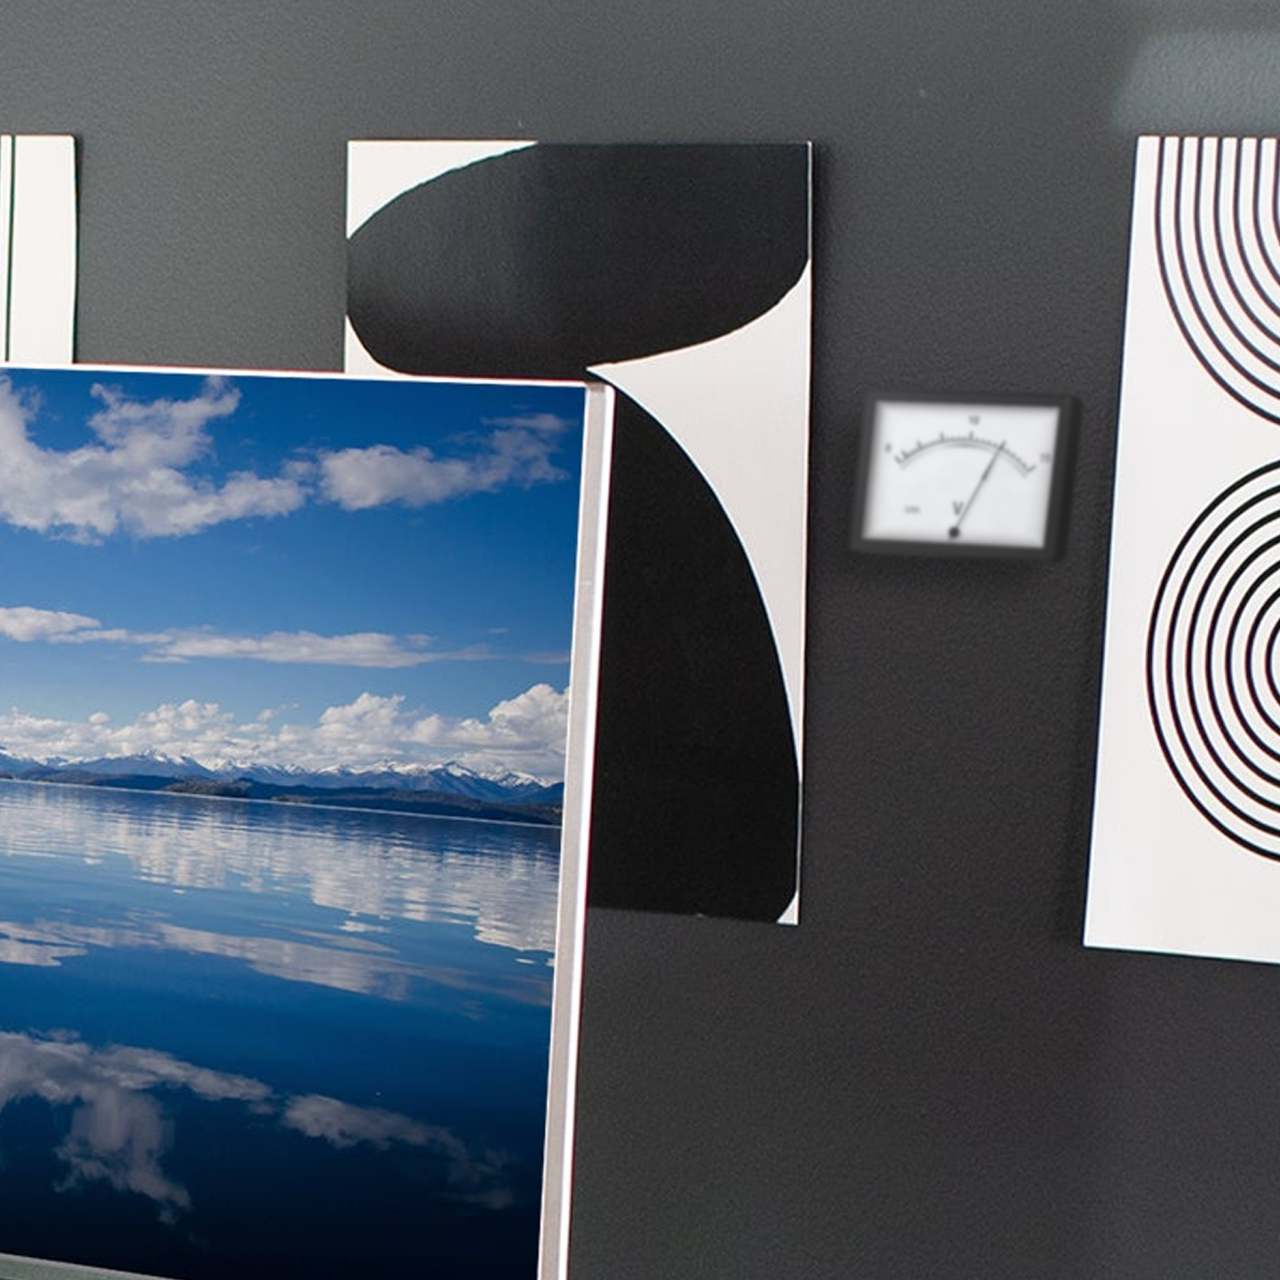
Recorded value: 12.5 V
